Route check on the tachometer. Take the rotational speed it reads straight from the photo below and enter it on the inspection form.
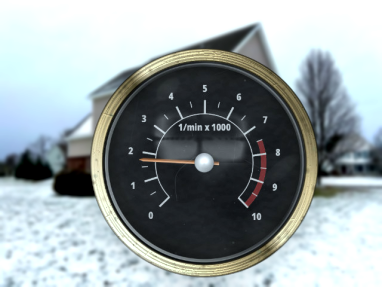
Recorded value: 1750 rpm
